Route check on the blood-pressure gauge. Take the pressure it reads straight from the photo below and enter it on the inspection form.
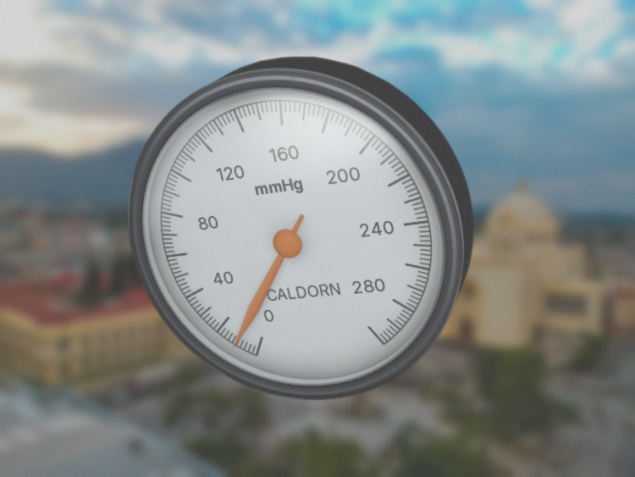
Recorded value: 10 mmHg
